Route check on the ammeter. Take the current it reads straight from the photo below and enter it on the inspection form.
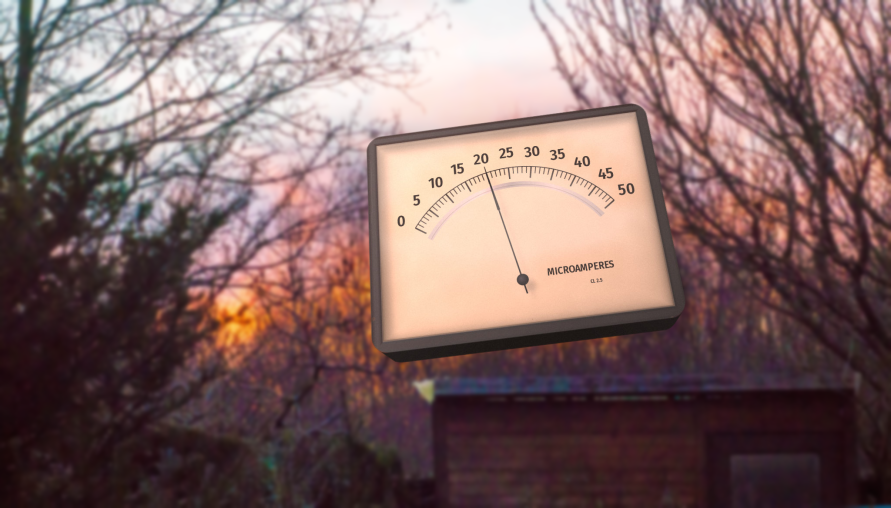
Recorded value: 20 µA
